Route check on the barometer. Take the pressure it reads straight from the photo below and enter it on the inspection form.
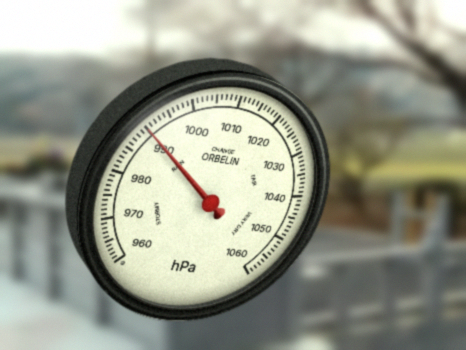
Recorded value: 990 hPa
